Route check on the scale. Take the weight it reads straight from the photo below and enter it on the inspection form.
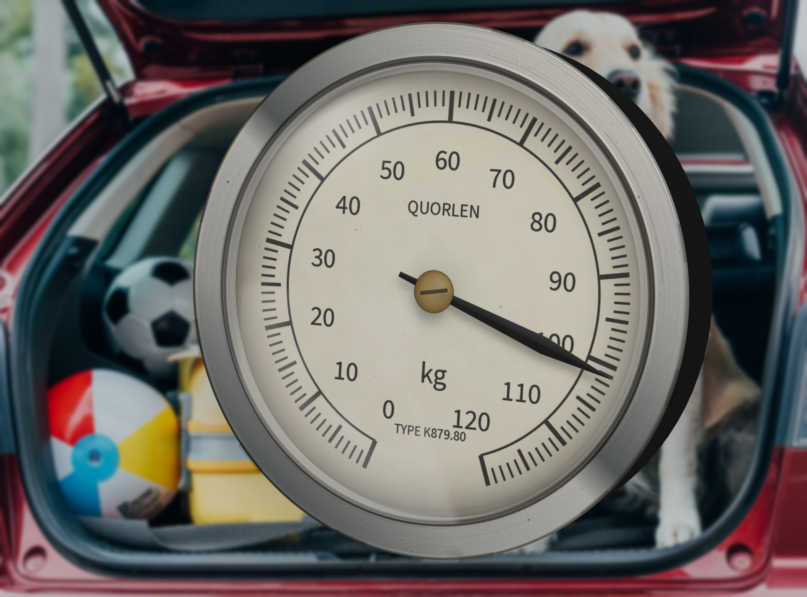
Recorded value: 101 kg
